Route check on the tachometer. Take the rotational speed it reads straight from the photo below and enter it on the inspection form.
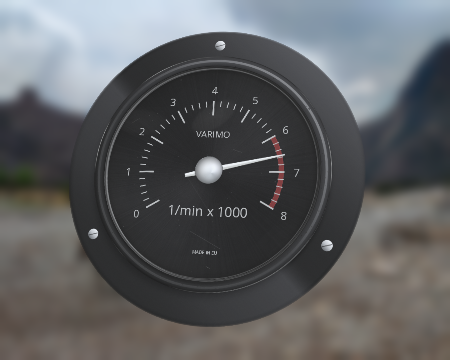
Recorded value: 6600 rpm
